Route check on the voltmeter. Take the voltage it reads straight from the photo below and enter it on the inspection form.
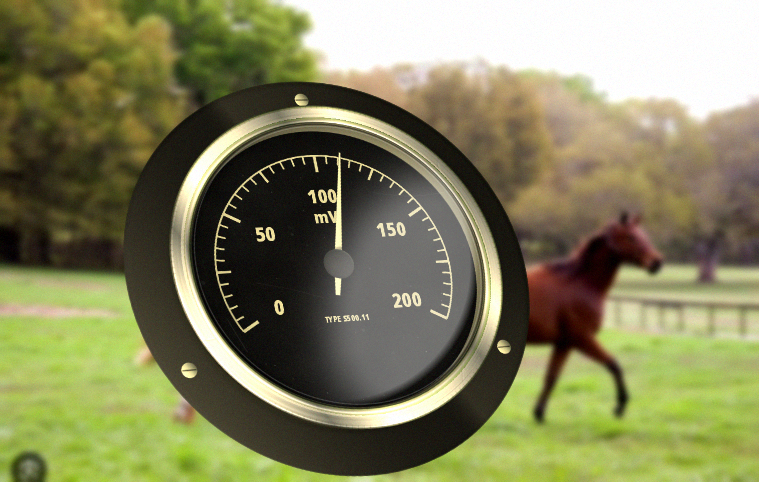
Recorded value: 110 mV
